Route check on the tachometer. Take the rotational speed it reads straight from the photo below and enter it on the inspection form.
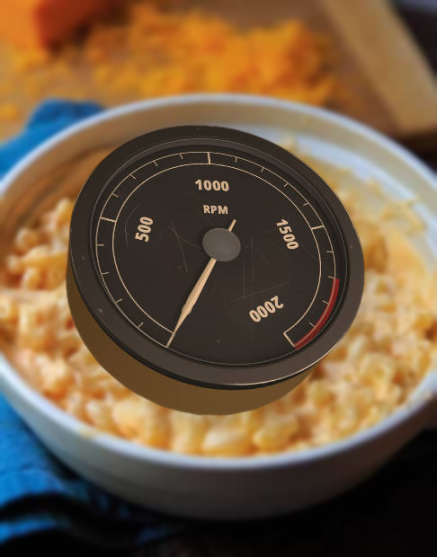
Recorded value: 0 rpm
